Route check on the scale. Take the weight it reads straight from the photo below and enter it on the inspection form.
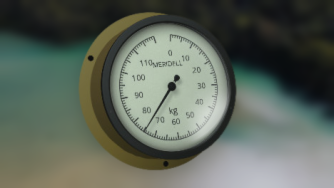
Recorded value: 75 kg
